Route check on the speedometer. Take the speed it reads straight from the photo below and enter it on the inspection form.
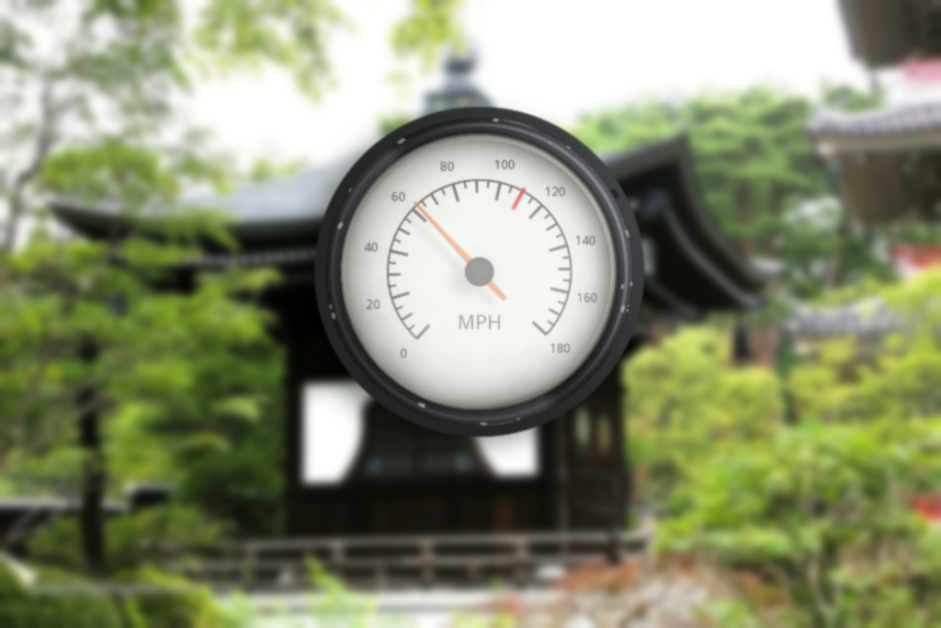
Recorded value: 62.5 mph
